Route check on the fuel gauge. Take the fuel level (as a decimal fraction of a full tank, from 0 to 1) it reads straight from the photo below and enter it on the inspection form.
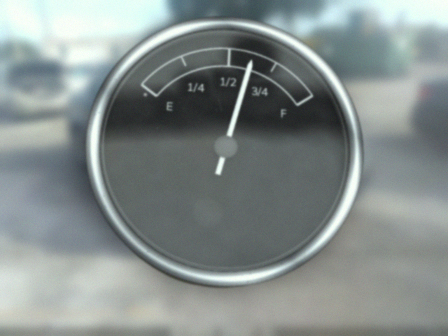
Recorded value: 0.625
